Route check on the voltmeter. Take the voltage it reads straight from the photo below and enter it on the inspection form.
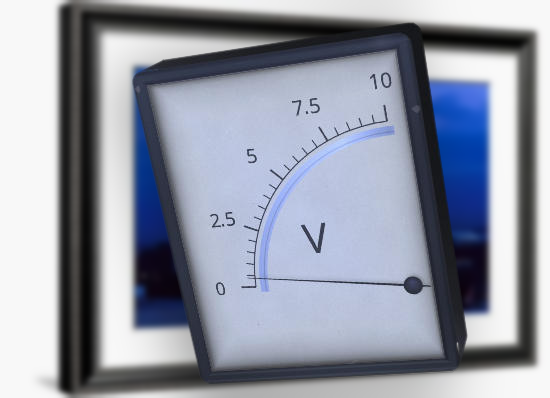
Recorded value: 0.5 V
